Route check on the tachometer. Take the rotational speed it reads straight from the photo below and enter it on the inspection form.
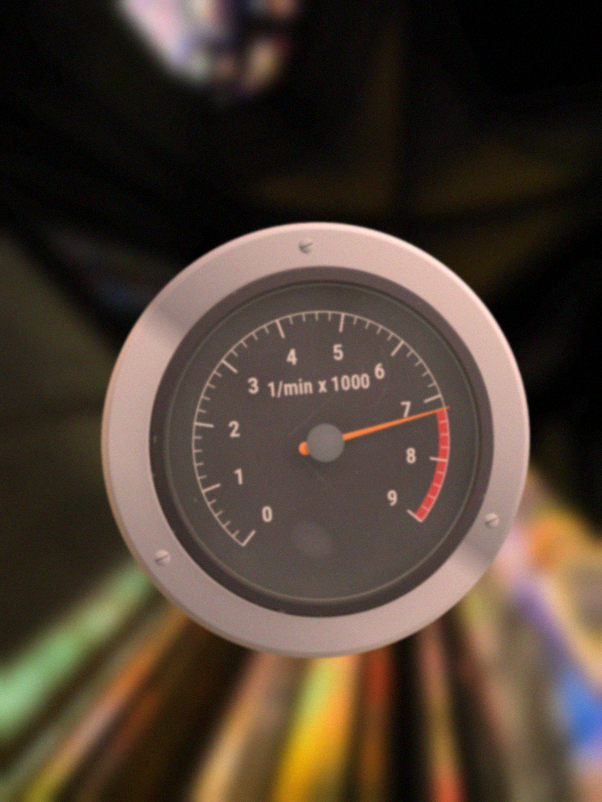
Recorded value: 7200 rpm
